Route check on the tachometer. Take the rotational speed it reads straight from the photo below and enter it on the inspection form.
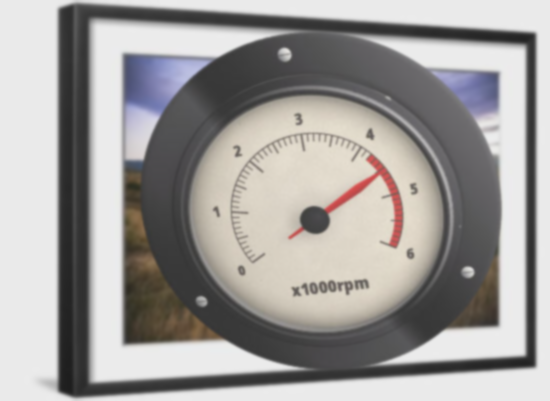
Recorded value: 4500 rpm
